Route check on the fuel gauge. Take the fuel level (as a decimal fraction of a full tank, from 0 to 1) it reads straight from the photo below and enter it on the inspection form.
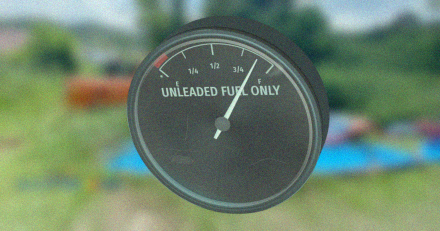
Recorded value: 0.875
